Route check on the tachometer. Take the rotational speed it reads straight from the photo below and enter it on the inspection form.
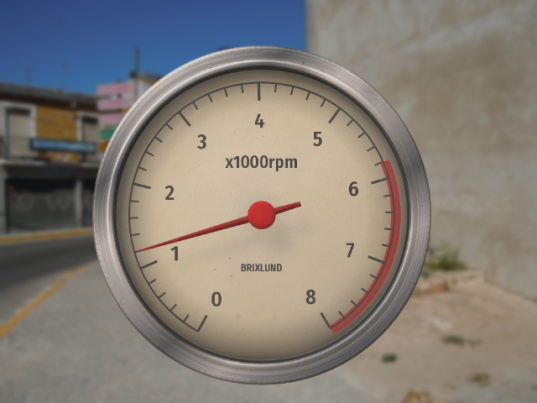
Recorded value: 1200 rpm
